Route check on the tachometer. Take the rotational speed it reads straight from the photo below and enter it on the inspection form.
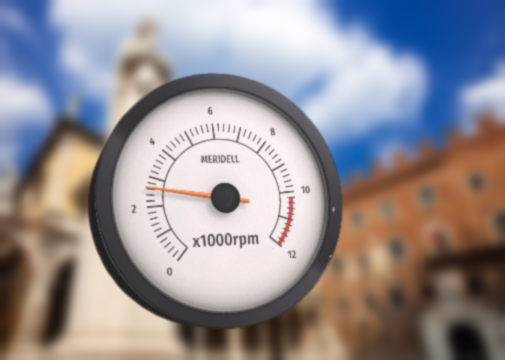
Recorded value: 2600 rpm
